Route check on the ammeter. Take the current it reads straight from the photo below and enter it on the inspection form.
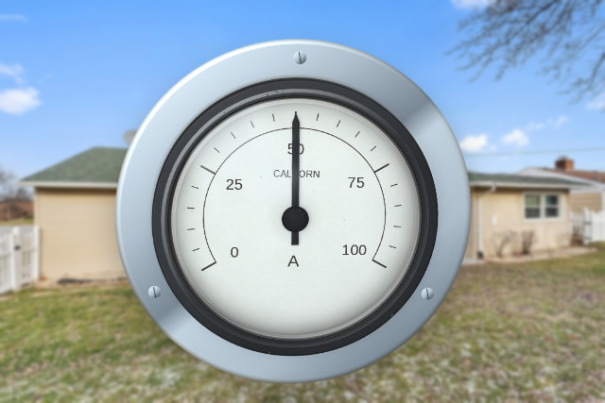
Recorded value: 50 A
